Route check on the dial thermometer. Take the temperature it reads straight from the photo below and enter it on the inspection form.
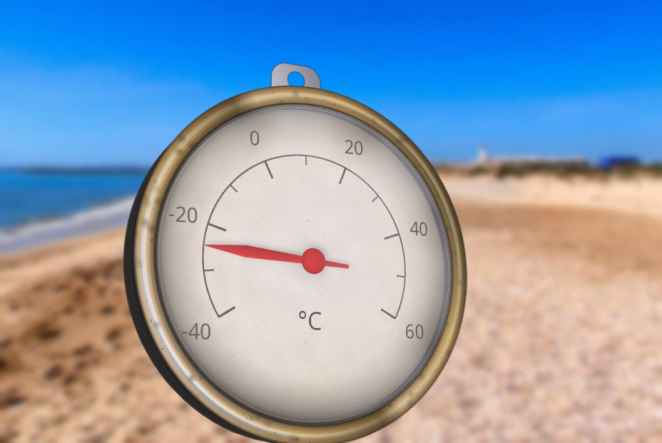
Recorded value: -25 °C
